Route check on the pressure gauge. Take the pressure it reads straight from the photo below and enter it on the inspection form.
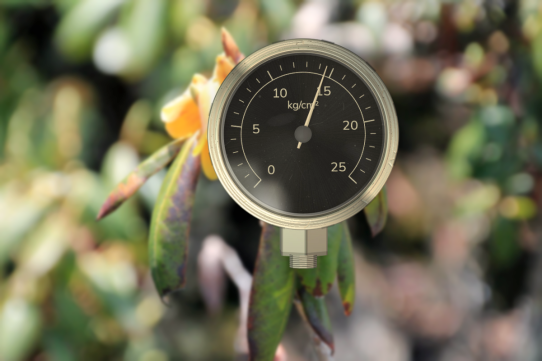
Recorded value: 14.5 kg/cm²
